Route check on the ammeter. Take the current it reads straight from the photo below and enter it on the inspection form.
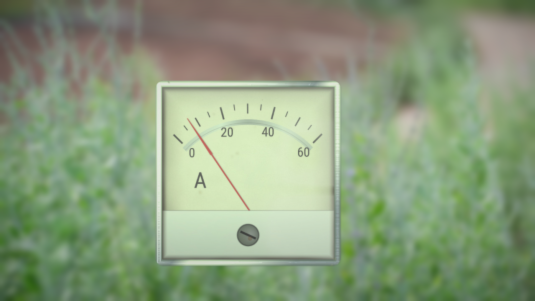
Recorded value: 7.5 A
